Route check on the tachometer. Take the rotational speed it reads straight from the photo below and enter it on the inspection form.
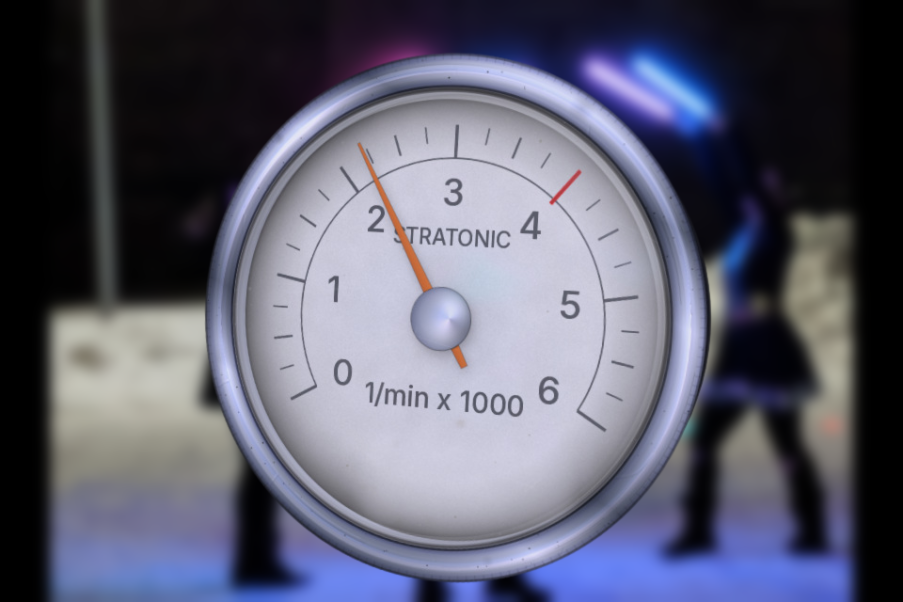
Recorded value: 2250 rpm
